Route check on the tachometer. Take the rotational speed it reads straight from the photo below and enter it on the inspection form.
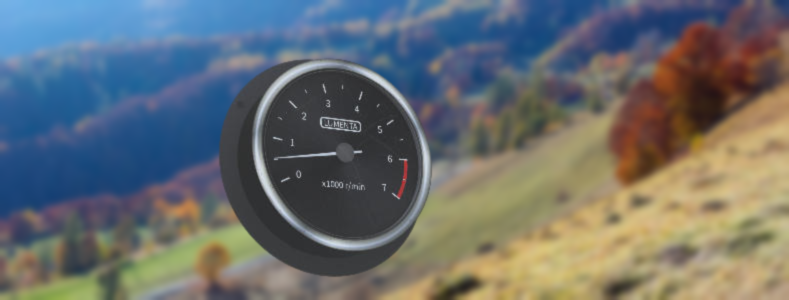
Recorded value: 500 rpm
